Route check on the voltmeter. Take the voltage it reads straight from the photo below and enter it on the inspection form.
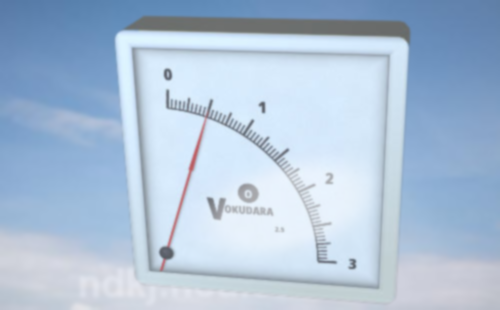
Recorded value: 0.5 V
